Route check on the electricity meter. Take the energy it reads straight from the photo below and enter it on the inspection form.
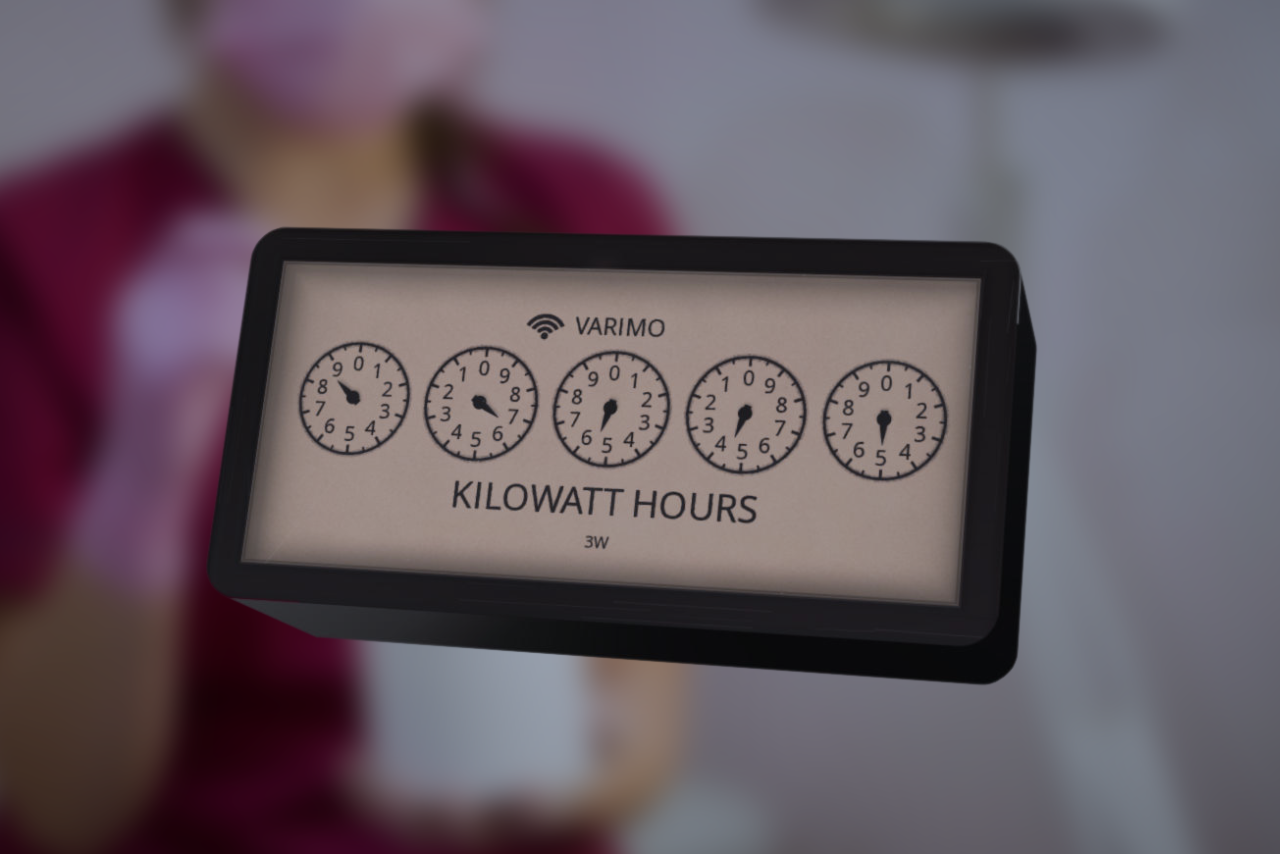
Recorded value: 86545 kWh
